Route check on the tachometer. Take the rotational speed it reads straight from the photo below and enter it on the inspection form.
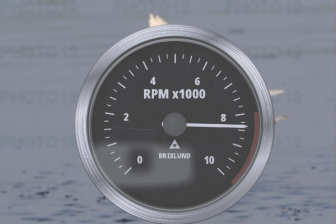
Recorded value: 8375 rpm
